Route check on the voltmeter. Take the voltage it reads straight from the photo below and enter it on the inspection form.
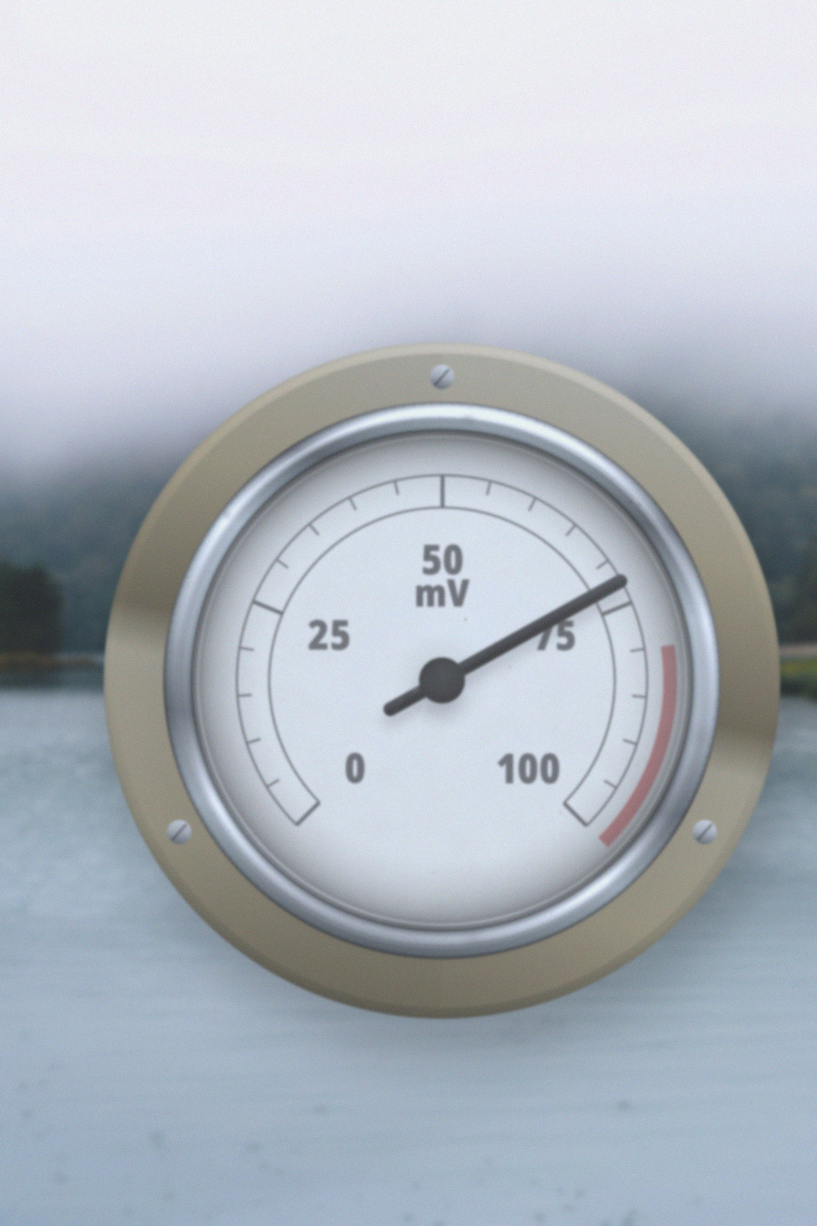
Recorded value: 72.5 mV
